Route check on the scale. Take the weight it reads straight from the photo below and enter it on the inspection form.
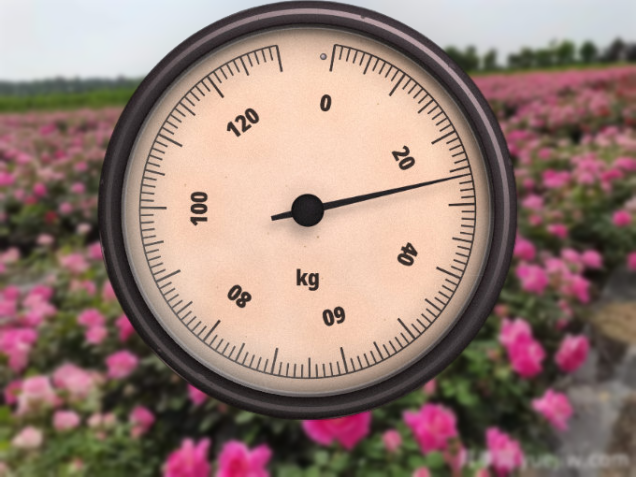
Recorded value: 26 kg
